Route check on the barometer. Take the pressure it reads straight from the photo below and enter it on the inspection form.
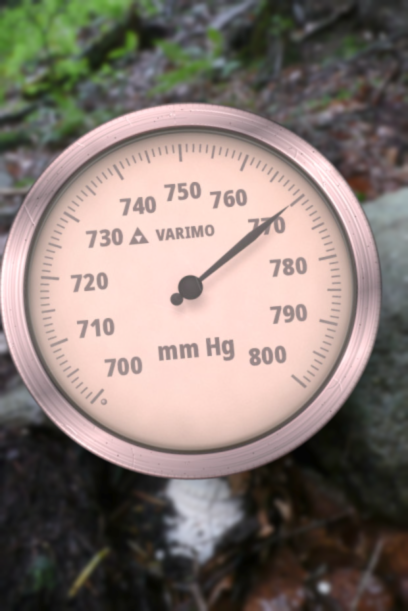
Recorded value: 770 mmHg
